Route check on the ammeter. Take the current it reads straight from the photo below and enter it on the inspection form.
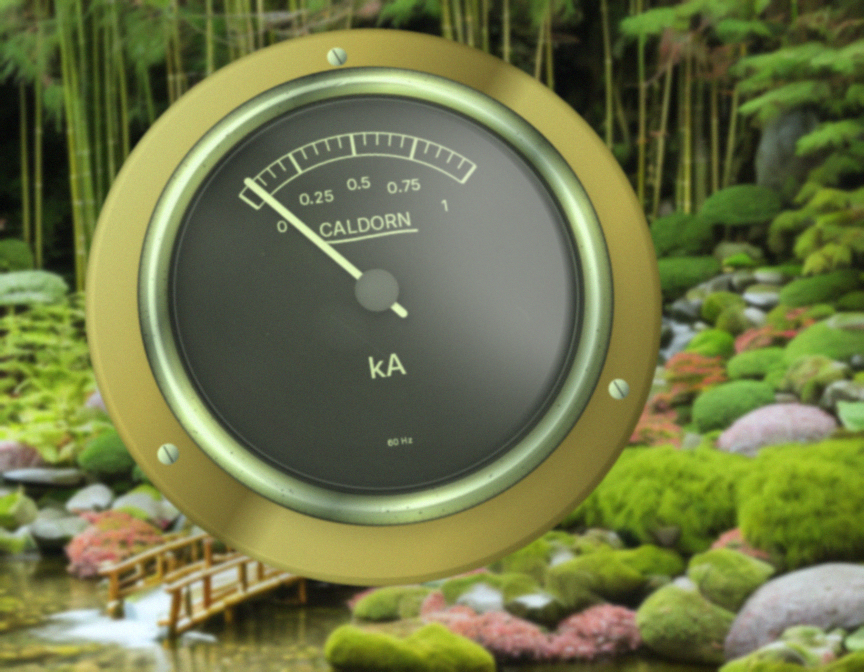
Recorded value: 0.05 kA
